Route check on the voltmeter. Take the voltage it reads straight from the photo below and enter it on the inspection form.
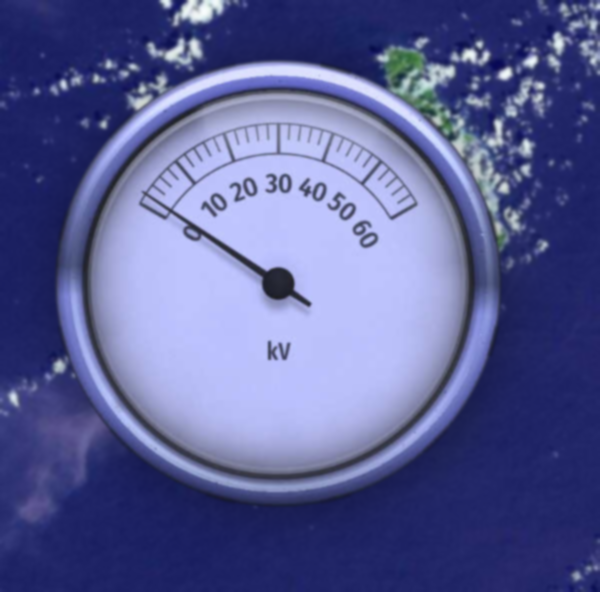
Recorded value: 2 kV
